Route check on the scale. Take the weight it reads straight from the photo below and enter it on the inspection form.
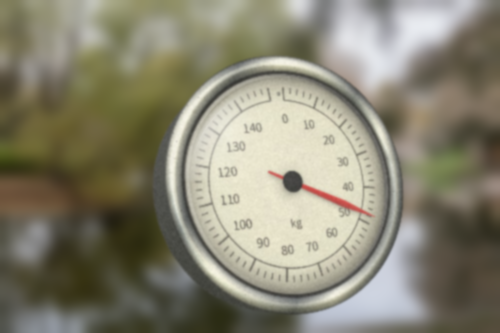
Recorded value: 48 kg
